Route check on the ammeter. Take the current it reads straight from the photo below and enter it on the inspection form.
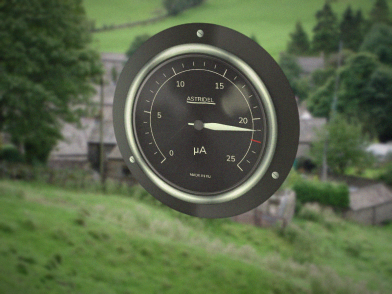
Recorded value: 21 µA
